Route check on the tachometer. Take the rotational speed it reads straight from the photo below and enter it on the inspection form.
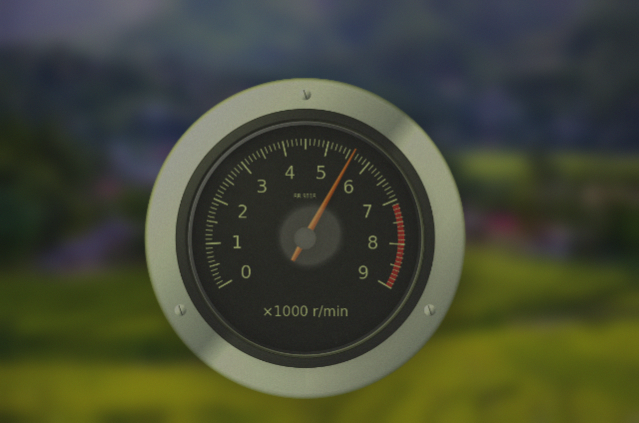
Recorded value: 5600 rpm
